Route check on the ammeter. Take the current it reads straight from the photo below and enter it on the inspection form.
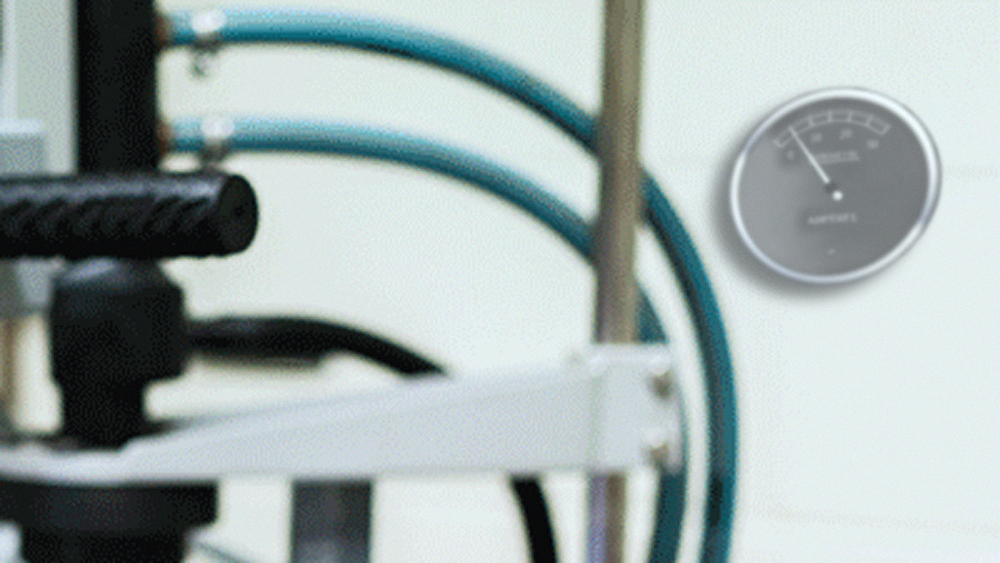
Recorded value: 5 A
